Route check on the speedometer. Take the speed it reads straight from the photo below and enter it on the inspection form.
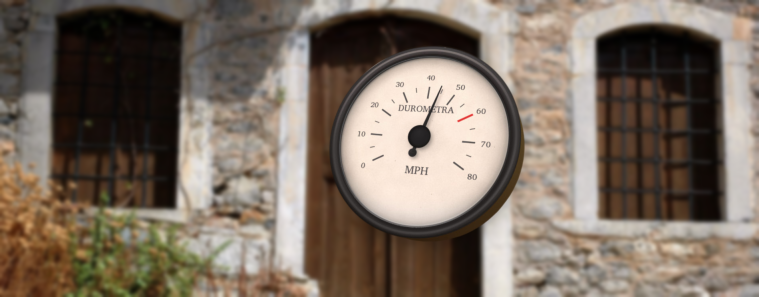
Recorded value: 45 mph
